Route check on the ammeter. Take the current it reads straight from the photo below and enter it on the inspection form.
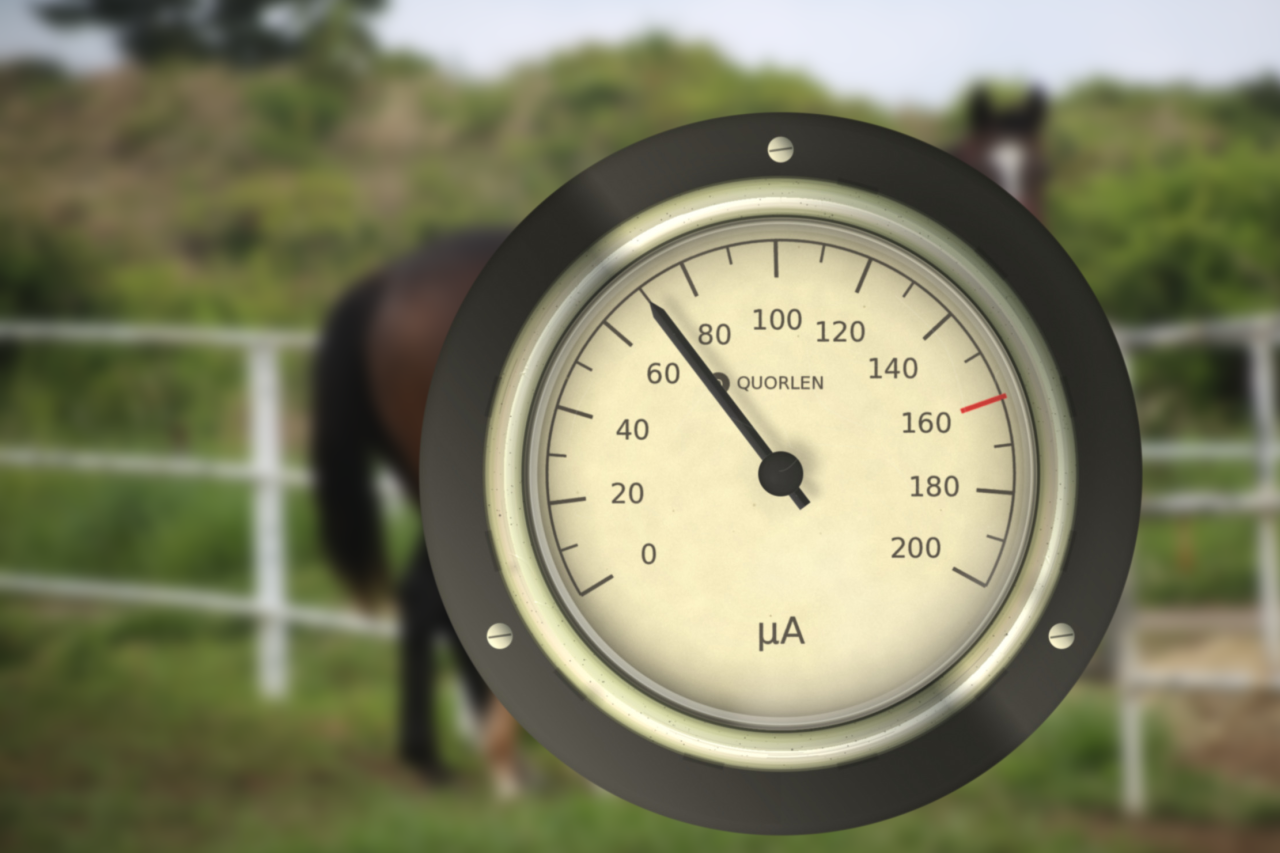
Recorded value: 70 µA
